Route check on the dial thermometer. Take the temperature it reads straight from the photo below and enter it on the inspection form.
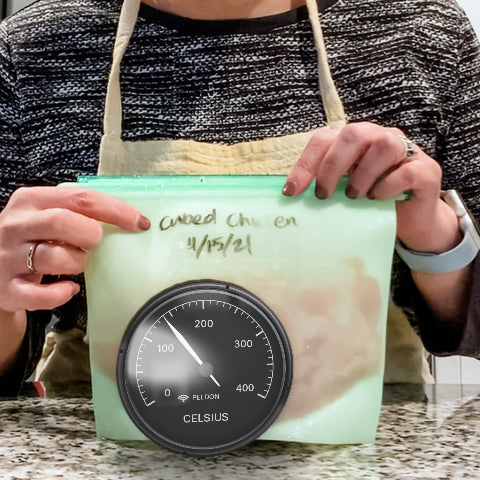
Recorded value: 140 °C
